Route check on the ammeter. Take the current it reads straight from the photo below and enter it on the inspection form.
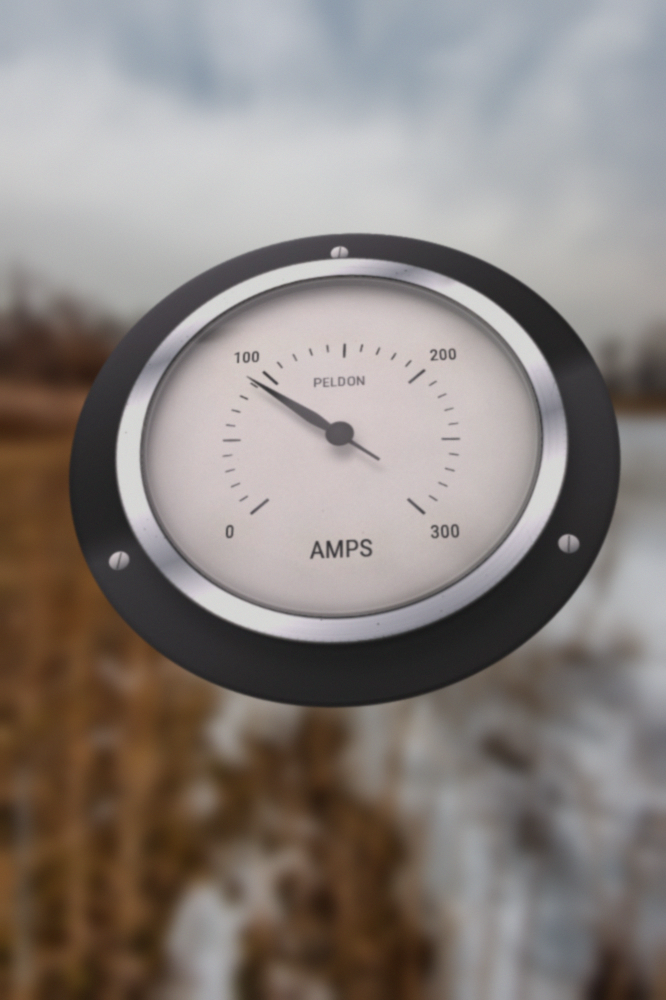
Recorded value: 90 A
